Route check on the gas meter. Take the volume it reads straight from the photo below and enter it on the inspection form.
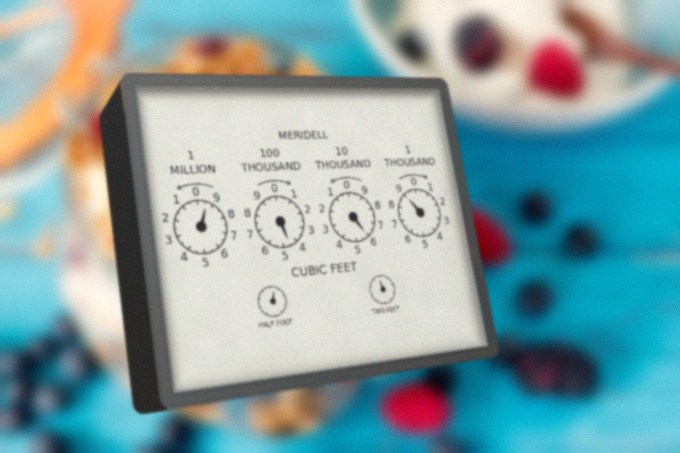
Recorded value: 945900 ft³
